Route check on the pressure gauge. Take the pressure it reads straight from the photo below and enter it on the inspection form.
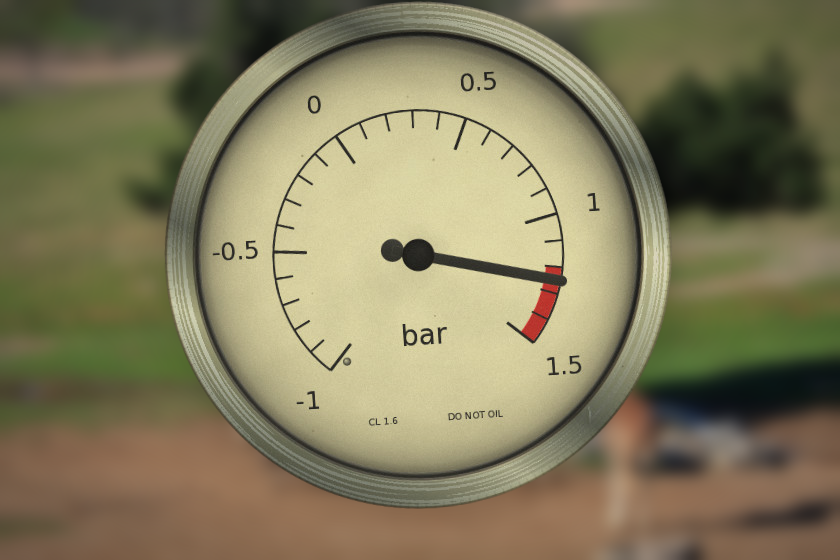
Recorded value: 1.25 bar
